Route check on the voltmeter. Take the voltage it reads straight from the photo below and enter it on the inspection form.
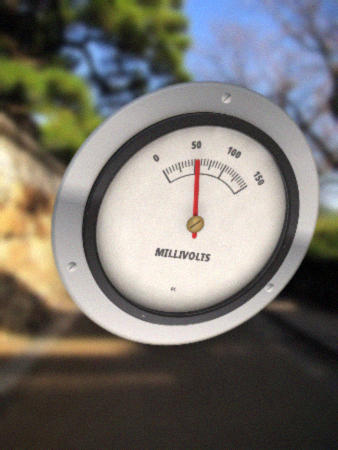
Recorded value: 50 mV
